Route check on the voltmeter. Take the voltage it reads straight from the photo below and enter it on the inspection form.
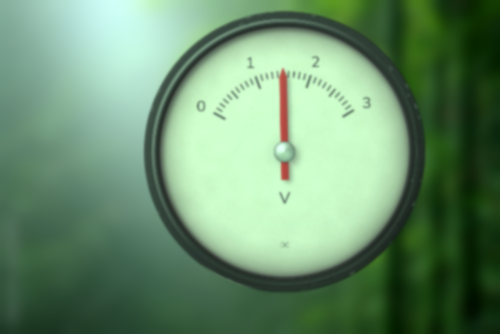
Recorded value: 1.5 V
